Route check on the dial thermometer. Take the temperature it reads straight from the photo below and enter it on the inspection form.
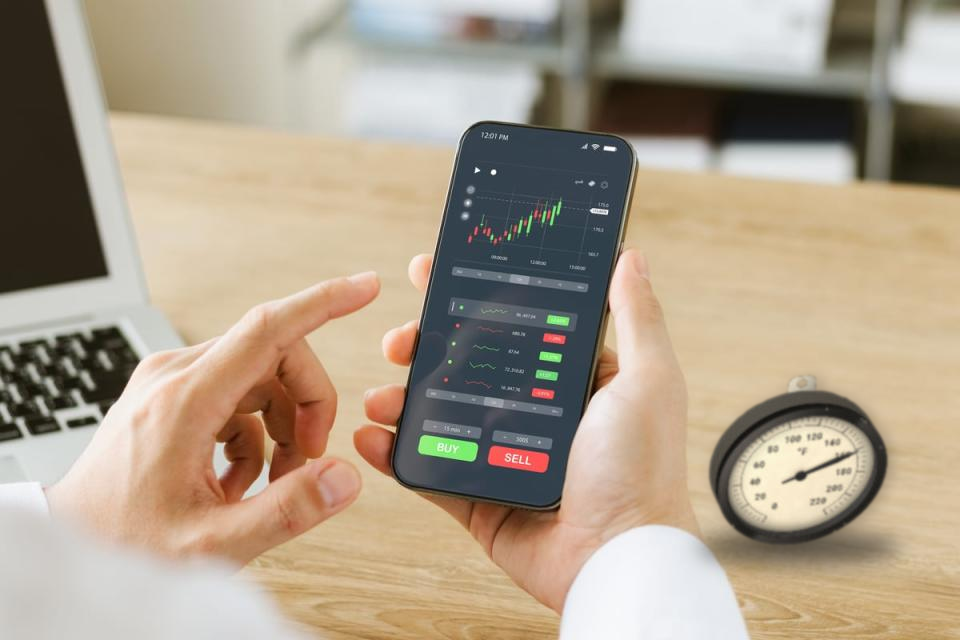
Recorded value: 160 °F
